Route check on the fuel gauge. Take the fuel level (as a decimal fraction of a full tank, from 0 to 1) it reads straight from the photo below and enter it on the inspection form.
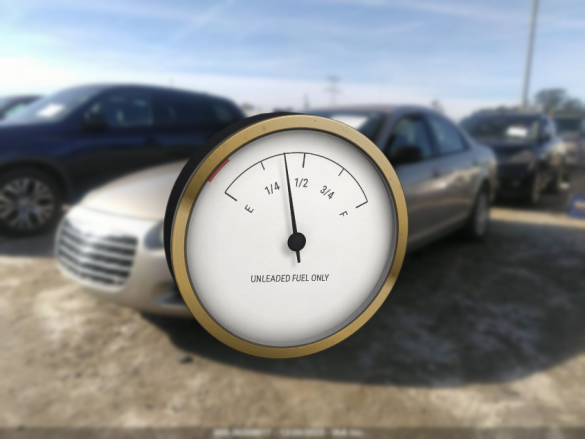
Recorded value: 0.375
